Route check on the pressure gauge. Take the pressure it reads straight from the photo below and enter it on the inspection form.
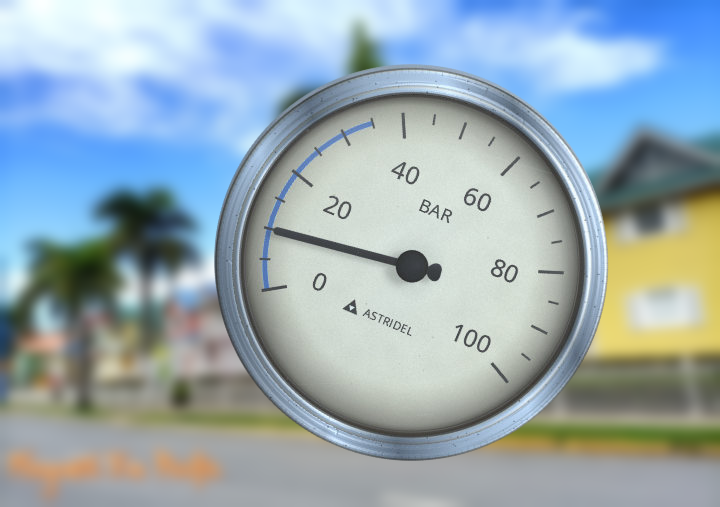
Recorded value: 10 bar
